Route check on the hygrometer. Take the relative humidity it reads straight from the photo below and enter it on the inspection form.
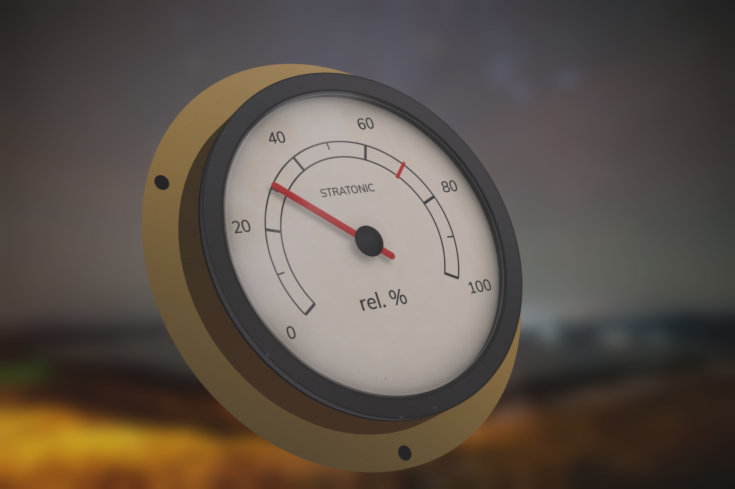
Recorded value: 30 %
